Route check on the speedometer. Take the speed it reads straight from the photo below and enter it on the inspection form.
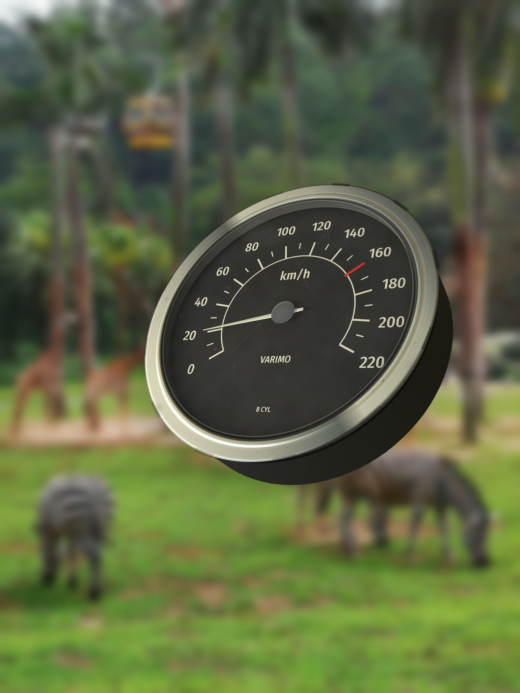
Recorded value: 20 km/h
